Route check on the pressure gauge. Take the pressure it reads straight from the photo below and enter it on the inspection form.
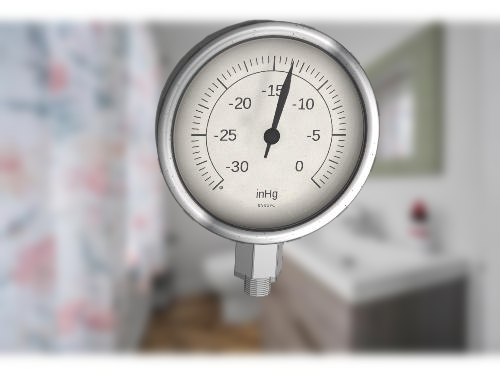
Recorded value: -13.5 inHg
